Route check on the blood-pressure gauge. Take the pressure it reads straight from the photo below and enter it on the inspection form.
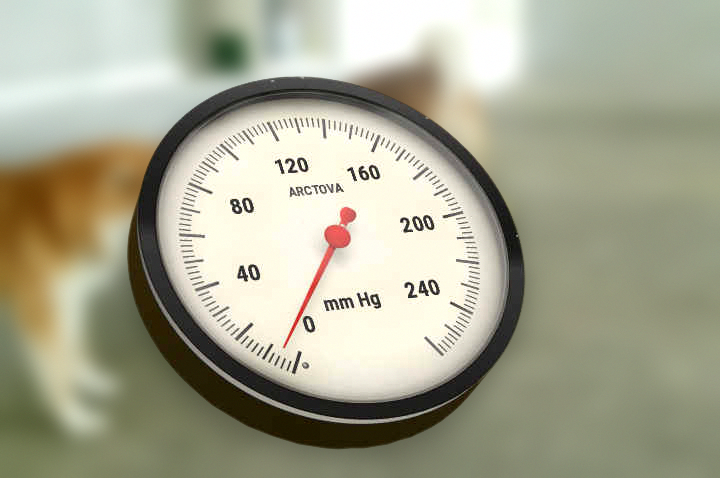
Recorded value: 6 mmHg
